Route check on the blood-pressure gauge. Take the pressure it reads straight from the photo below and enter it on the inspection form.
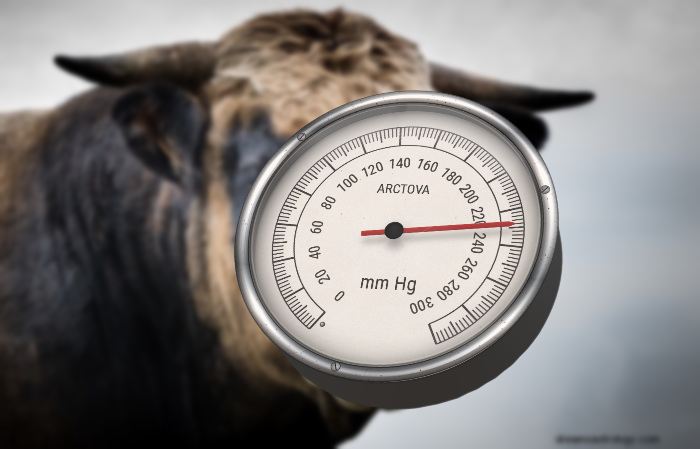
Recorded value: 230 mmHg
